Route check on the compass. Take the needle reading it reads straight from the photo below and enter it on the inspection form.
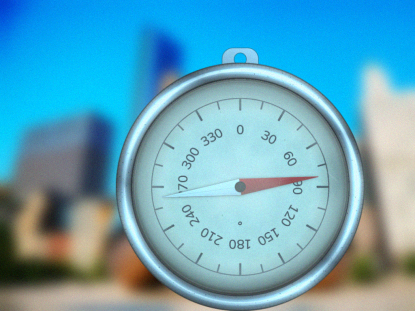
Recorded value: 82.5 °
